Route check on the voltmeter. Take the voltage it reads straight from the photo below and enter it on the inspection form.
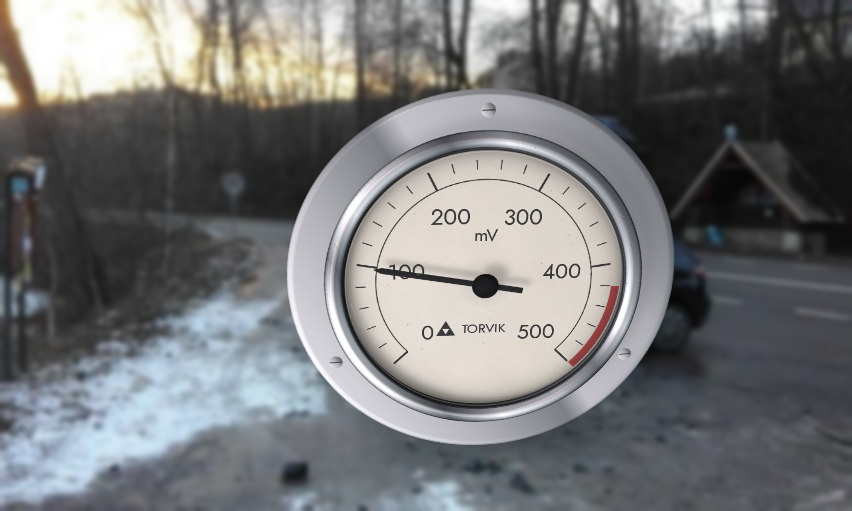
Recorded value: 100 mV
